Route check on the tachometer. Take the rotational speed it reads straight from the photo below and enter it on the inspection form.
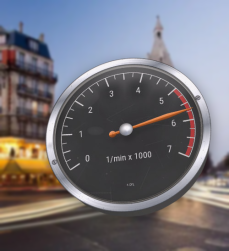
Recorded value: 5750 rpm
